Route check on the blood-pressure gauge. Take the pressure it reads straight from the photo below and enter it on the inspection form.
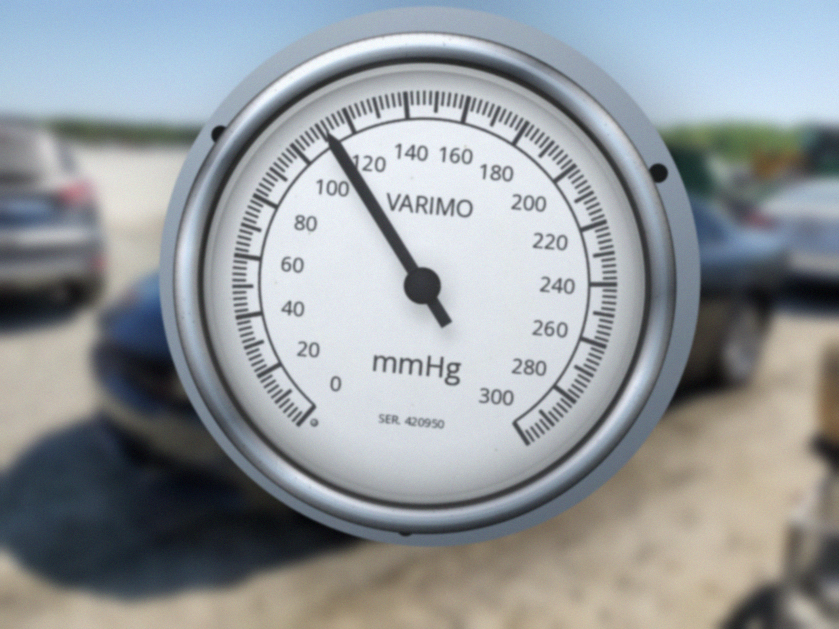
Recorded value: 112 mmHg
